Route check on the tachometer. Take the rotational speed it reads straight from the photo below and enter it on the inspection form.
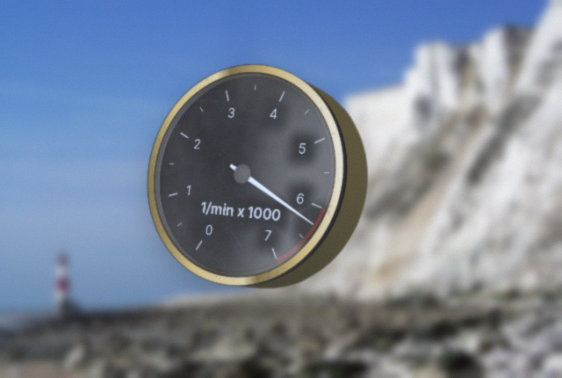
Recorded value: 6250 rpm
